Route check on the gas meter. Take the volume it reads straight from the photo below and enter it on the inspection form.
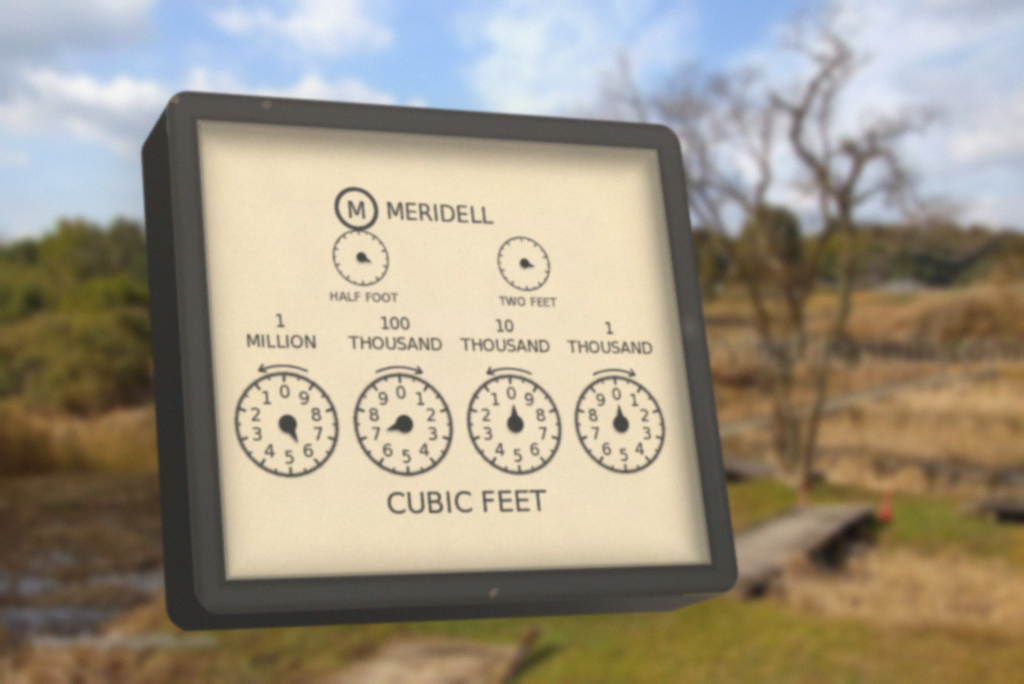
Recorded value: 570000 ft³
